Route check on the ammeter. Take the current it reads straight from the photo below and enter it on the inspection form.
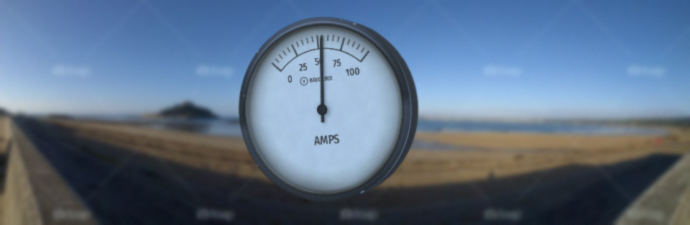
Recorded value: 55 A
